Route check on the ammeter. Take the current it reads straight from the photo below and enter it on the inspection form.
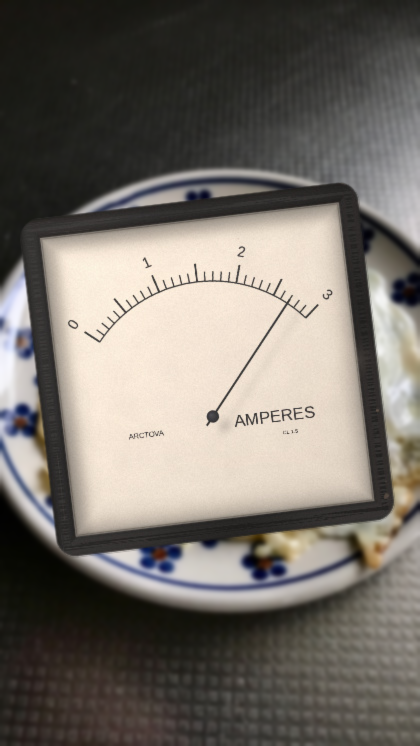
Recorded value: 2.7 A
